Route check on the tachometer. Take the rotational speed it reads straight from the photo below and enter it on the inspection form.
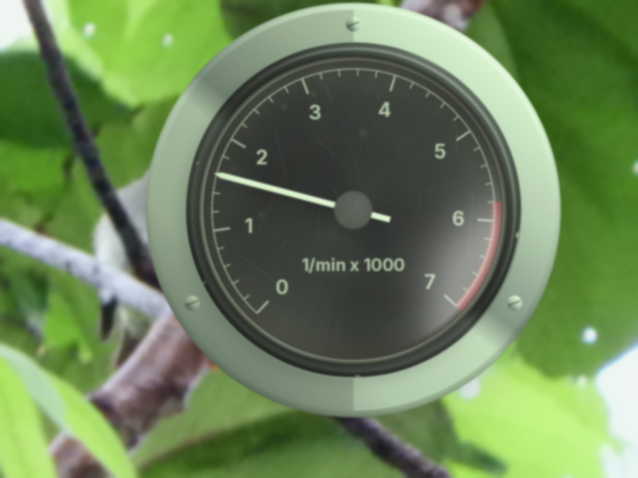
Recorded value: 1600 rpm
